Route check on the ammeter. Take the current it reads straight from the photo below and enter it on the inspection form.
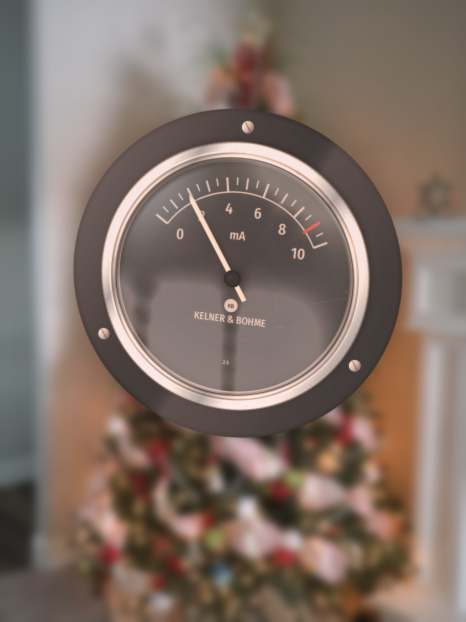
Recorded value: 2 mA
